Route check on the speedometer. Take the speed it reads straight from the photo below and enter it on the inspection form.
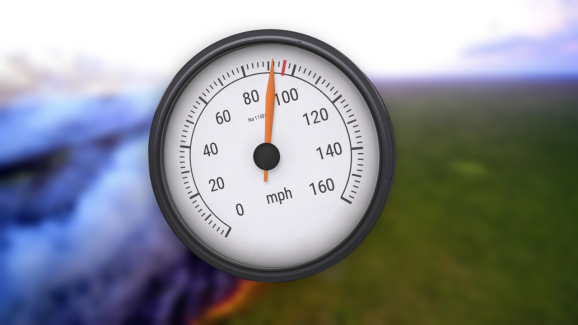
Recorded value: 92 mph
